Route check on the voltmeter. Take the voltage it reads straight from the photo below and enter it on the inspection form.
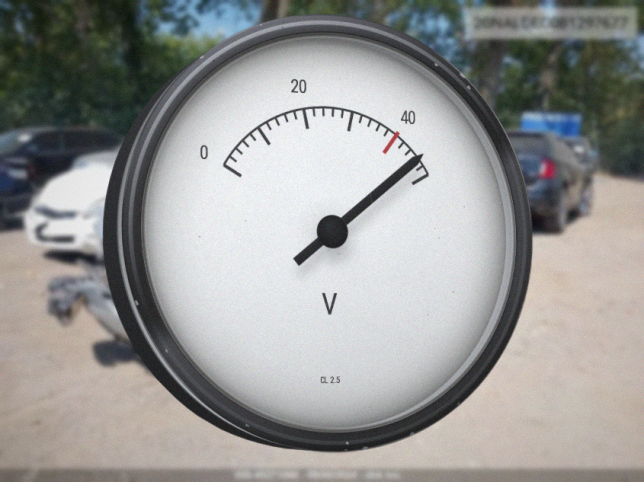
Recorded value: 46 V
